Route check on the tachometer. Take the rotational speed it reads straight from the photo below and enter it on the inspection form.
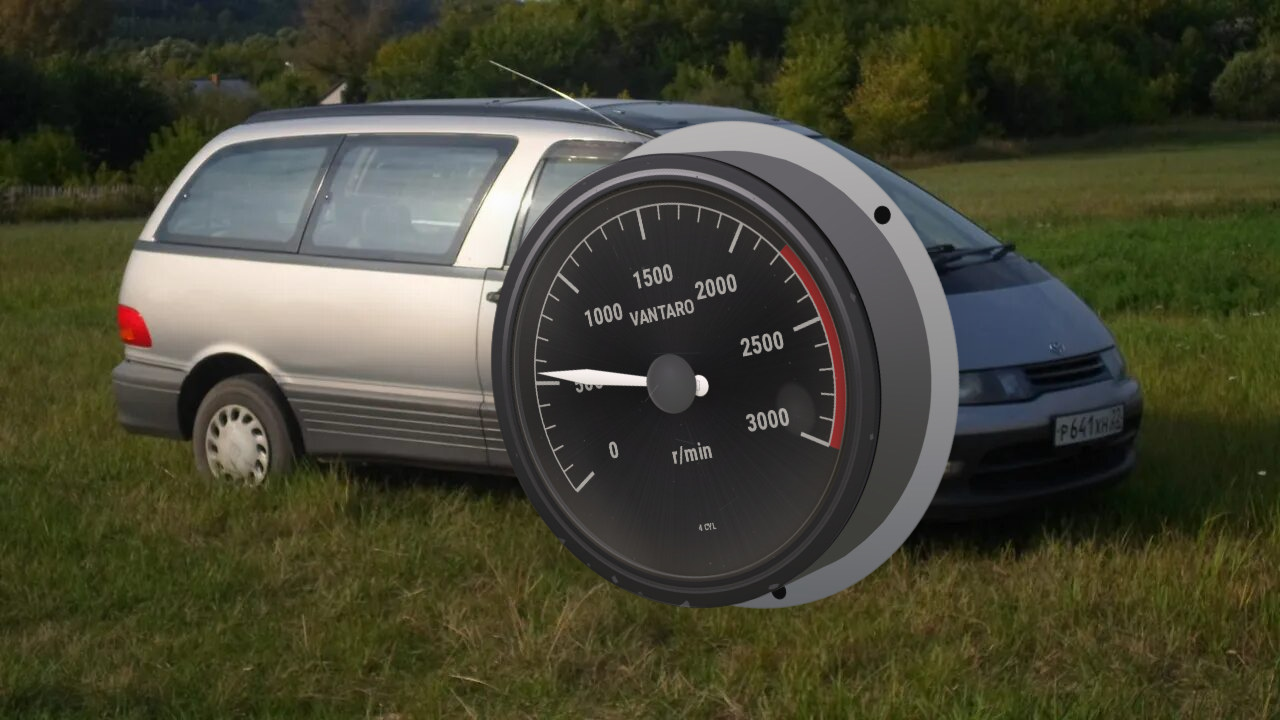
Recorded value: 550 rpm
